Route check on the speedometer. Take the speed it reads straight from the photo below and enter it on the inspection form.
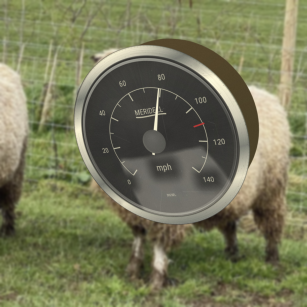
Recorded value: 80 mph
